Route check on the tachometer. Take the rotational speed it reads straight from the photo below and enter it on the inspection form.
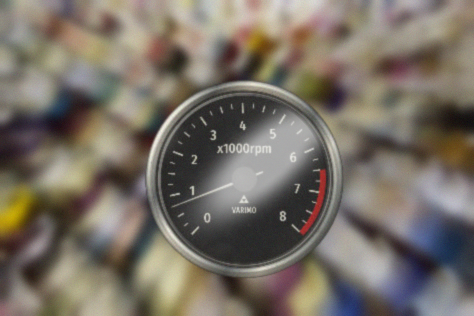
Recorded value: 750 rpm
